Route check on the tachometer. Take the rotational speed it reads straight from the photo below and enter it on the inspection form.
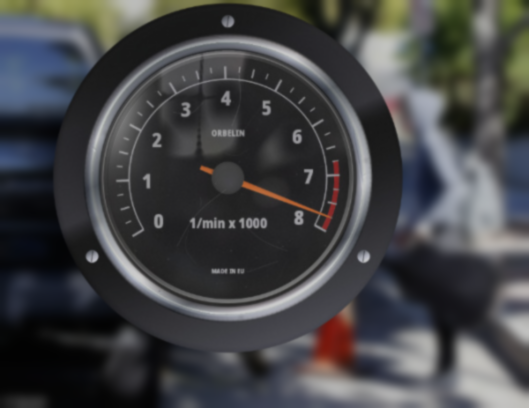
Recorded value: 7750 rpm
